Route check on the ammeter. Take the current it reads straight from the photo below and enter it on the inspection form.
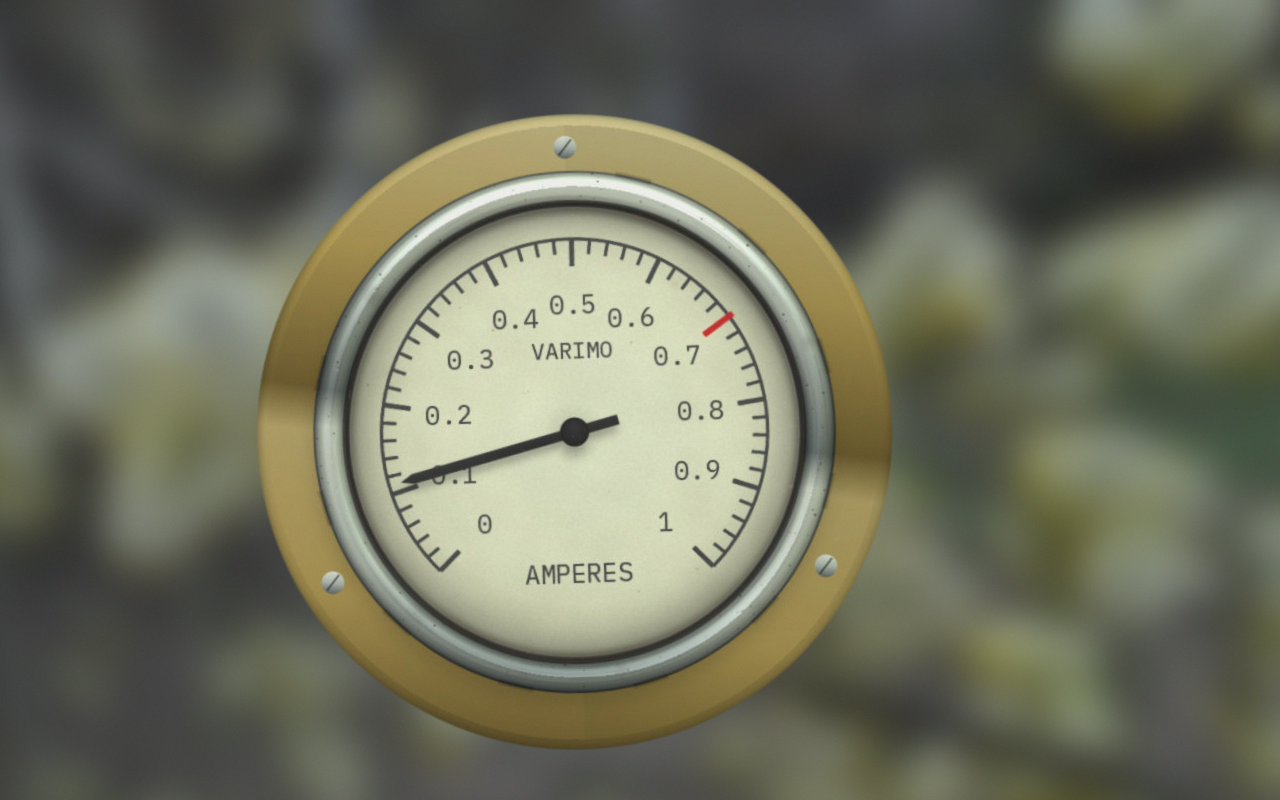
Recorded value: 0.11 A
